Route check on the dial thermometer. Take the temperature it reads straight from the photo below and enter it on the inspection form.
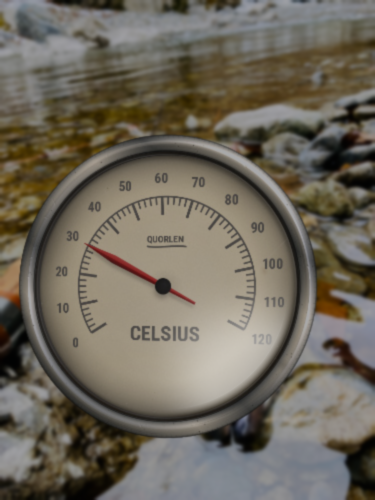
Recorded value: 30 °C
